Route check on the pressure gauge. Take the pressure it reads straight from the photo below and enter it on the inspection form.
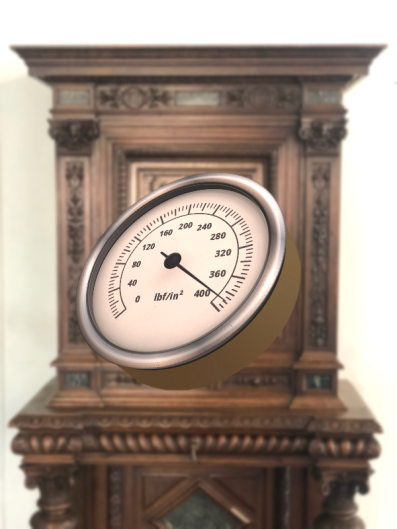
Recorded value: 390 psi
